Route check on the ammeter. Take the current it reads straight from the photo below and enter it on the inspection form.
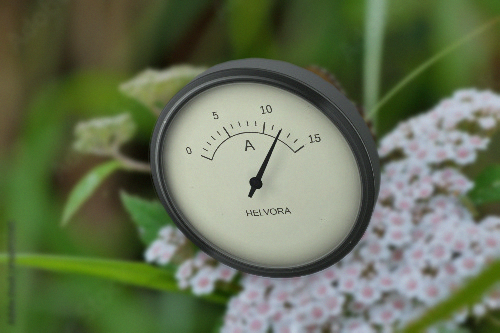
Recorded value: 12 A
